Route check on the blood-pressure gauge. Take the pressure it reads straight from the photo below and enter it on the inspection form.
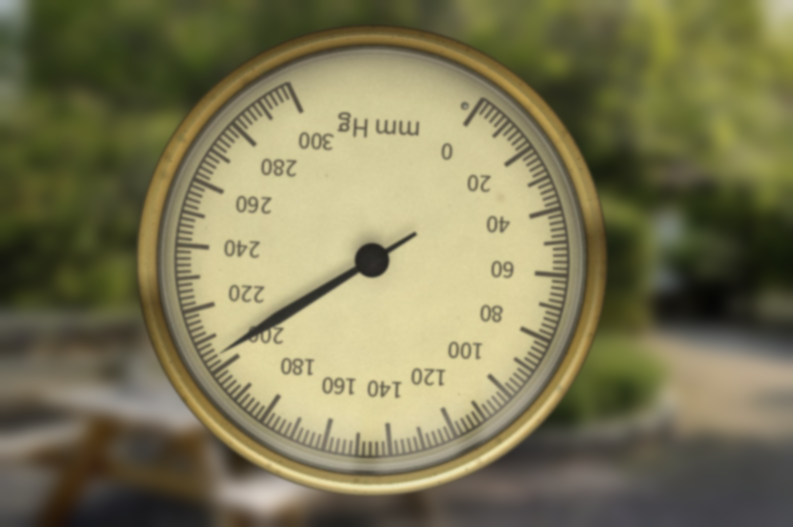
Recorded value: 204 mmHg
